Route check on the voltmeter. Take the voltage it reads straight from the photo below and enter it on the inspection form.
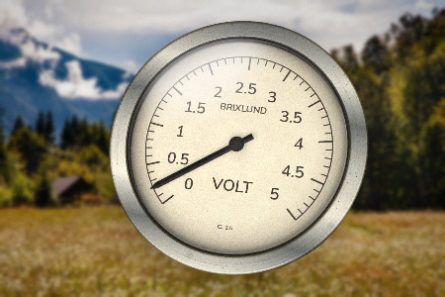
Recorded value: 0.2 V
